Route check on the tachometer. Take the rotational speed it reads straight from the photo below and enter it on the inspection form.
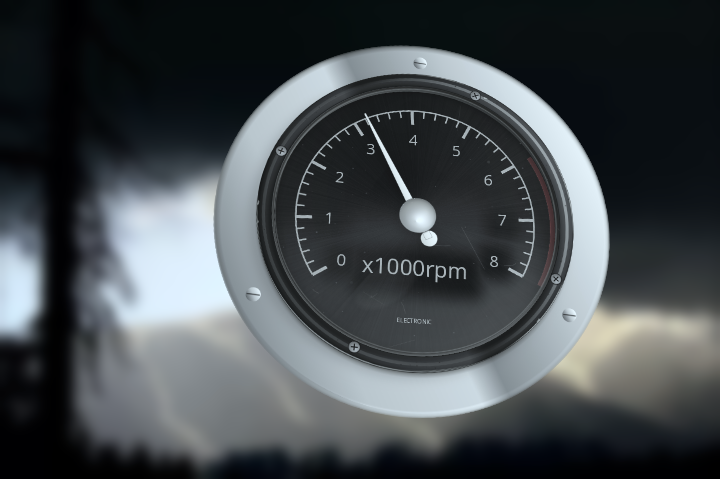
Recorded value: 3200 rpm
